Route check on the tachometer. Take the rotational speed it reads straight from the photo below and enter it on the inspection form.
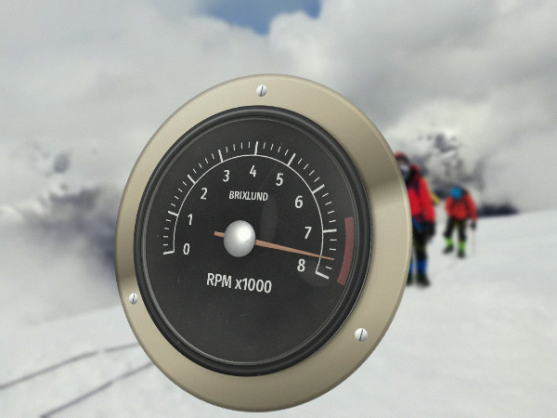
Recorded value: 7600 rpm
